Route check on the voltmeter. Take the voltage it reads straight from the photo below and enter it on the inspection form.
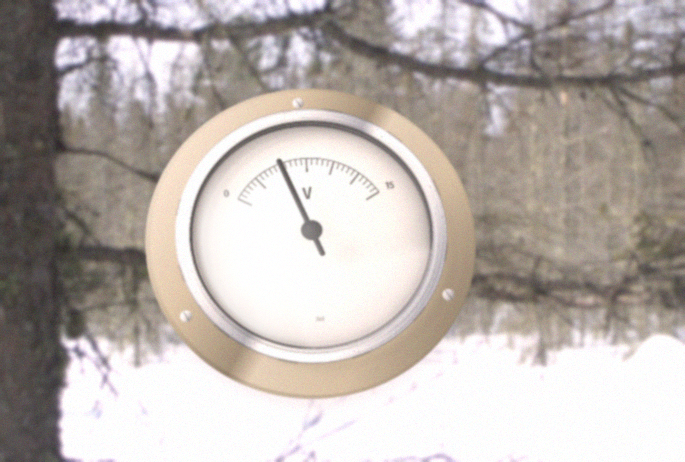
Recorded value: 5 V
